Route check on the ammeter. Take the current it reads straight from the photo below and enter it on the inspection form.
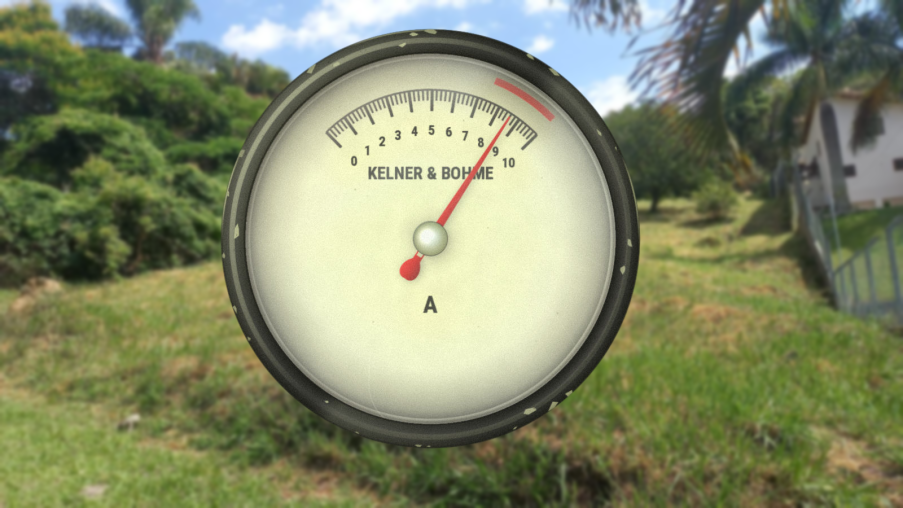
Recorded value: 8.6 A
